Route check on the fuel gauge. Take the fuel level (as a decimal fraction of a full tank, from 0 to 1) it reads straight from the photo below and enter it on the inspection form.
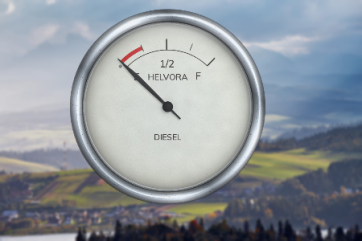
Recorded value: 0
